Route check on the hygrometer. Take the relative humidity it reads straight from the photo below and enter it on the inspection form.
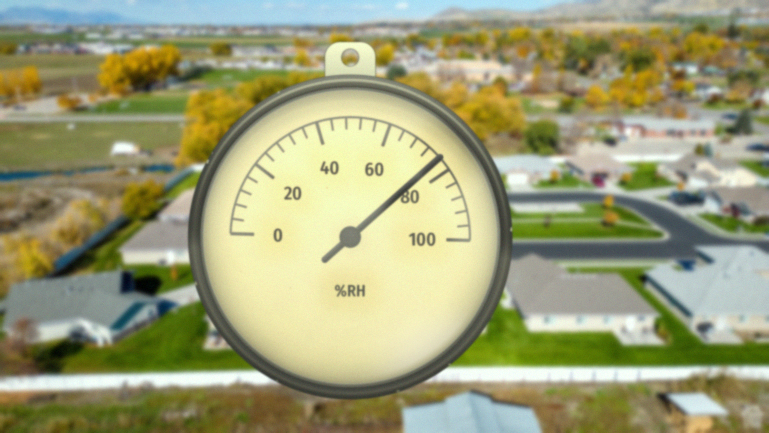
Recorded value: 76 %
